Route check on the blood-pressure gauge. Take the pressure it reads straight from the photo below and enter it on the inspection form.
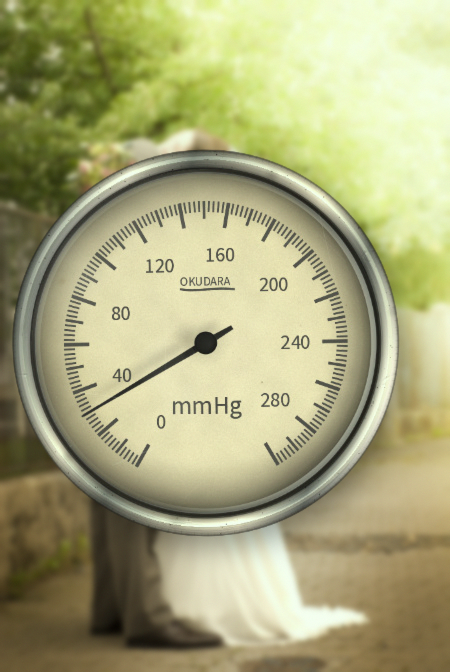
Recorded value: 30 mmHg
